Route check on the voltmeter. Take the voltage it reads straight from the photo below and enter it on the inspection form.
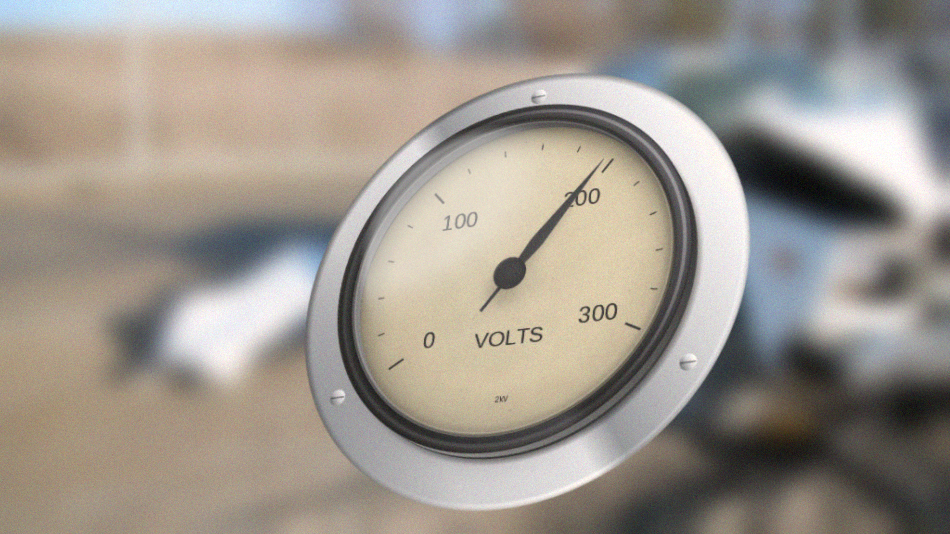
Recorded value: 200 V
